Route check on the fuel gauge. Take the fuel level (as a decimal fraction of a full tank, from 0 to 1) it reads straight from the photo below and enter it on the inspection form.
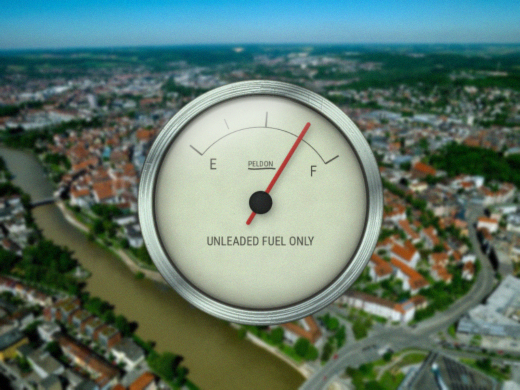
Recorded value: 0.75
